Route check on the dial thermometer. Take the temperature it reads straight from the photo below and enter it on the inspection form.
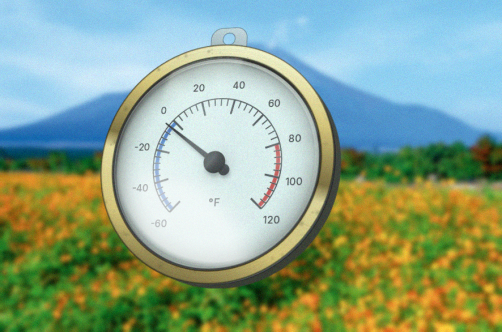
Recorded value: -4 °F
